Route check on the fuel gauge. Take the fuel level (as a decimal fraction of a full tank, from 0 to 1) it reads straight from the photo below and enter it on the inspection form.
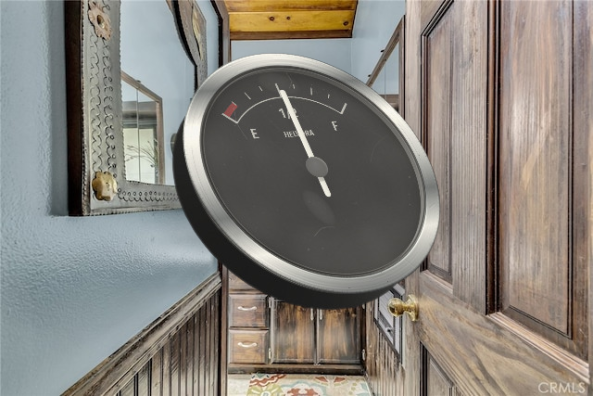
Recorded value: 0.5
